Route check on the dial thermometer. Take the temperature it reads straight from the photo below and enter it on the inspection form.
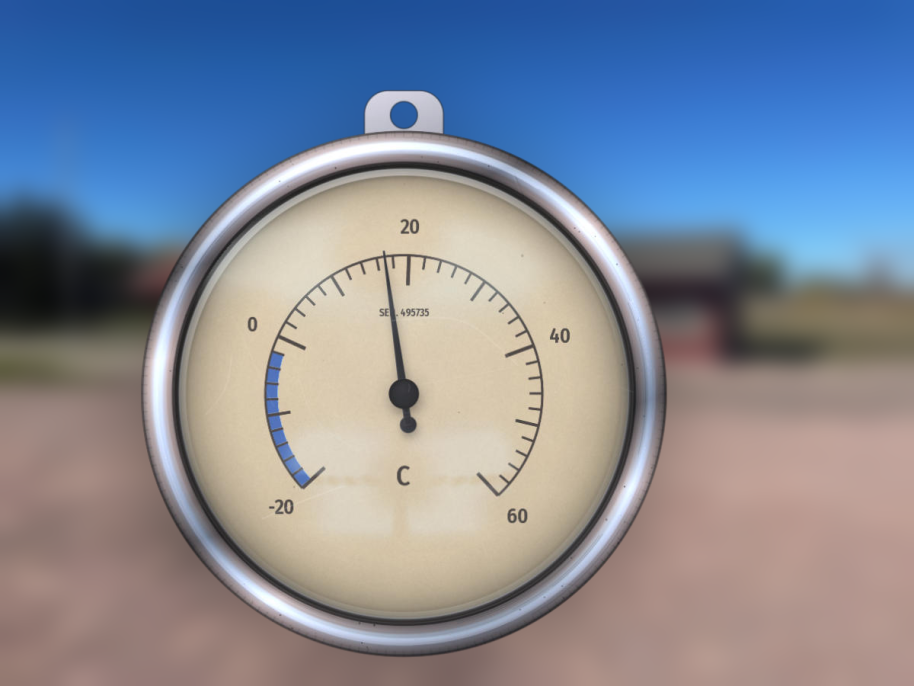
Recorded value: 17 °C
